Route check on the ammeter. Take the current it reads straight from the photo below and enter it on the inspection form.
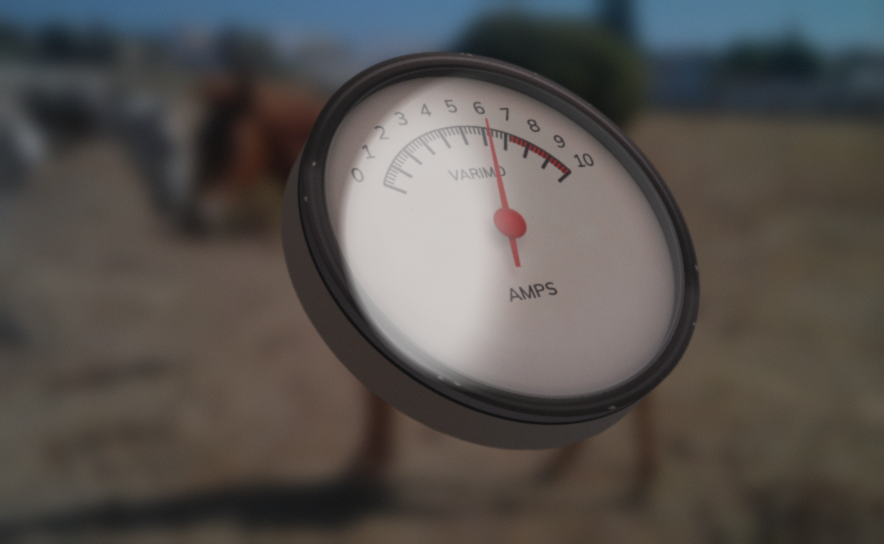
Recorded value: 6 A
